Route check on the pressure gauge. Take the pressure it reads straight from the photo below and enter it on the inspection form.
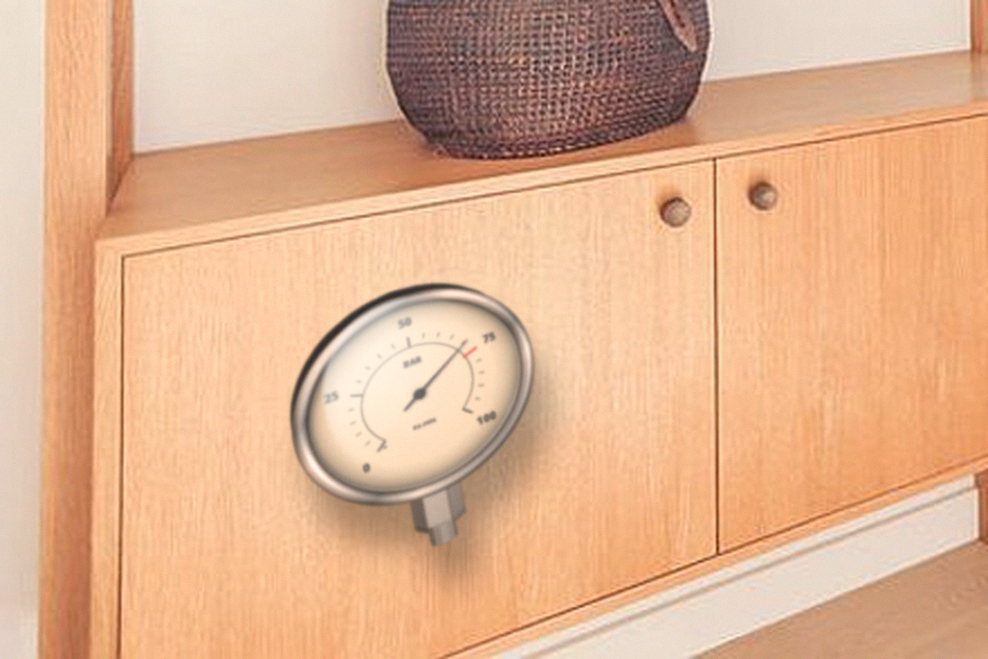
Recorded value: 70 bar
